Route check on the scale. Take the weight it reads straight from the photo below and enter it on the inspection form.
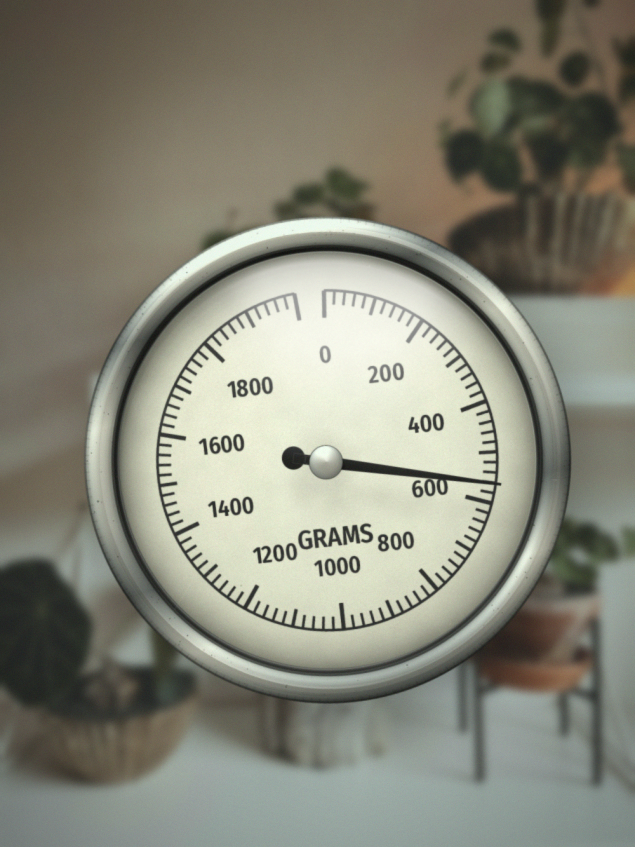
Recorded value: 560 g
